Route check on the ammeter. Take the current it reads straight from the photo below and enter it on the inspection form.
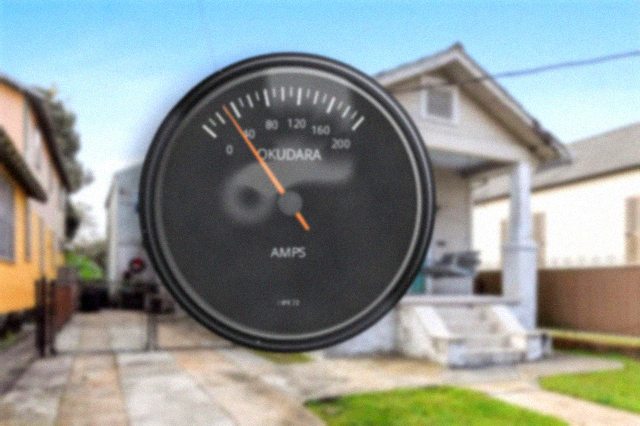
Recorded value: 30 A
